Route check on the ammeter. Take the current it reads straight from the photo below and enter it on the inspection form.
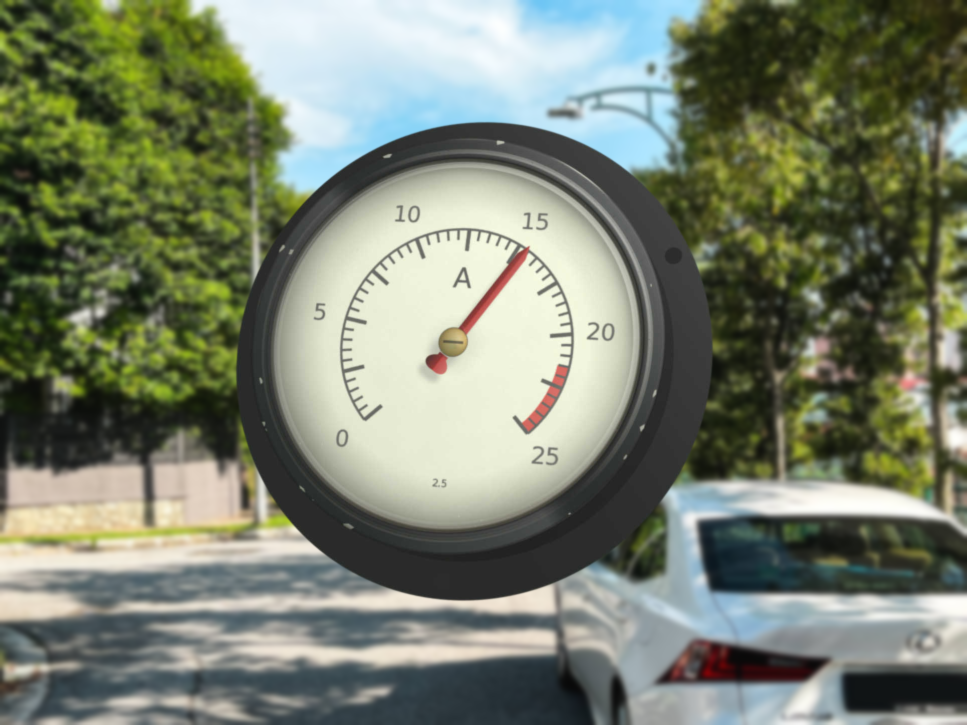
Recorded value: 15.5 A
